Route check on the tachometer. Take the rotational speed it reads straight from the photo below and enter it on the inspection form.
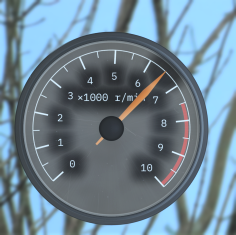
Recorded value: 6500 rpm
